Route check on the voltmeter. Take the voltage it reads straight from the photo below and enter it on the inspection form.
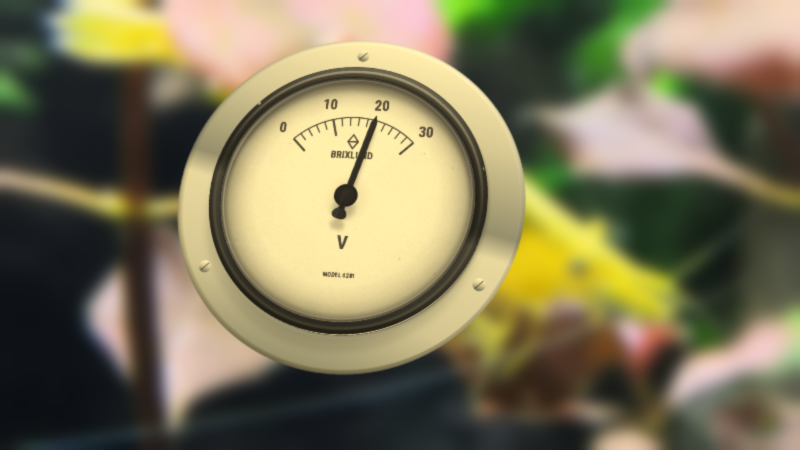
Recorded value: 20 V
